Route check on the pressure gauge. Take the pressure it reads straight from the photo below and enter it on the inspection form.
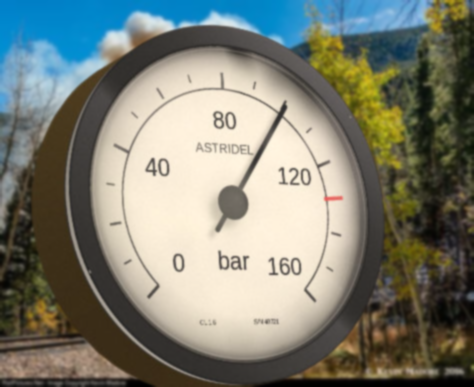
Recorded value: 100 bar
